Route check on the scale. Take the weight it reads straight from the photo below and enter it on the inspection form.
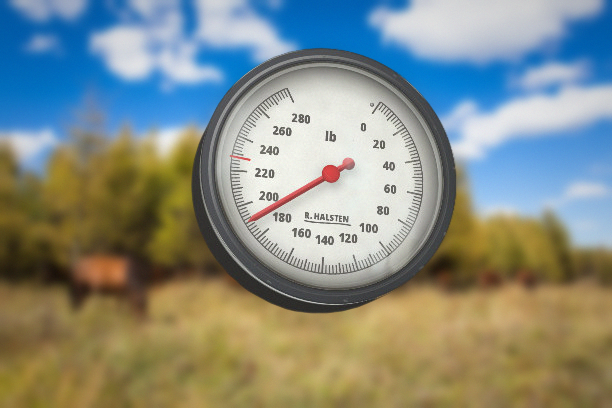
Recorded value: 190 lb
